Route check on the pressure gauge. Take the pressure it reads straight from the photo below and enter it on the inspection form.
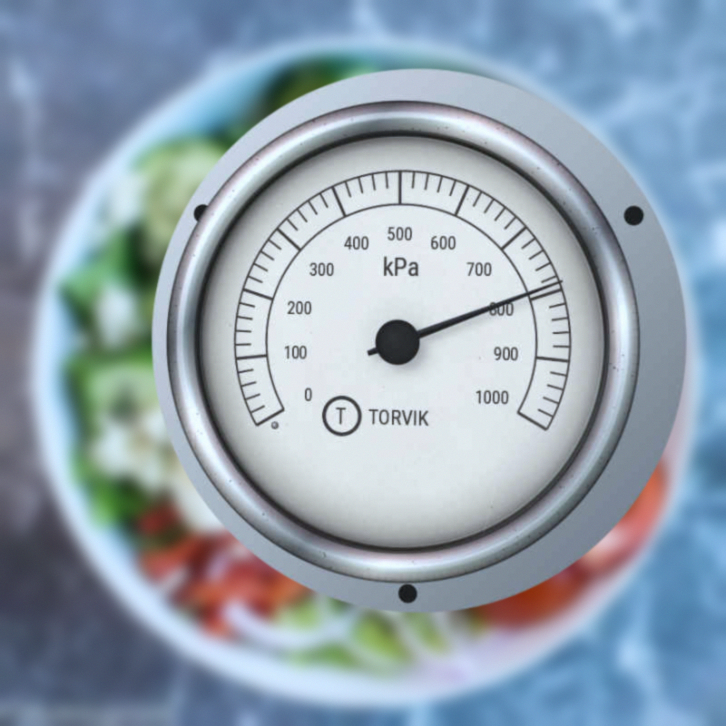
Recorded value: 790 kPa
